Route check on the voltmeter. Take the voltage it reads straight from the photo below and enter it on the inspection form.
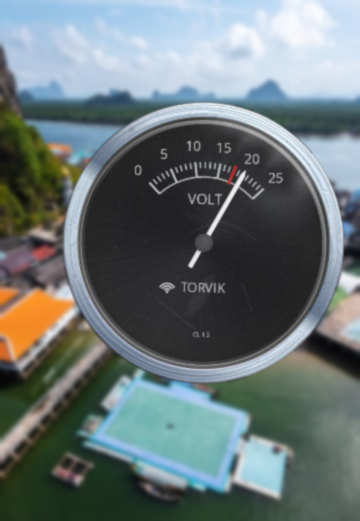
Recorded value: 20 V
